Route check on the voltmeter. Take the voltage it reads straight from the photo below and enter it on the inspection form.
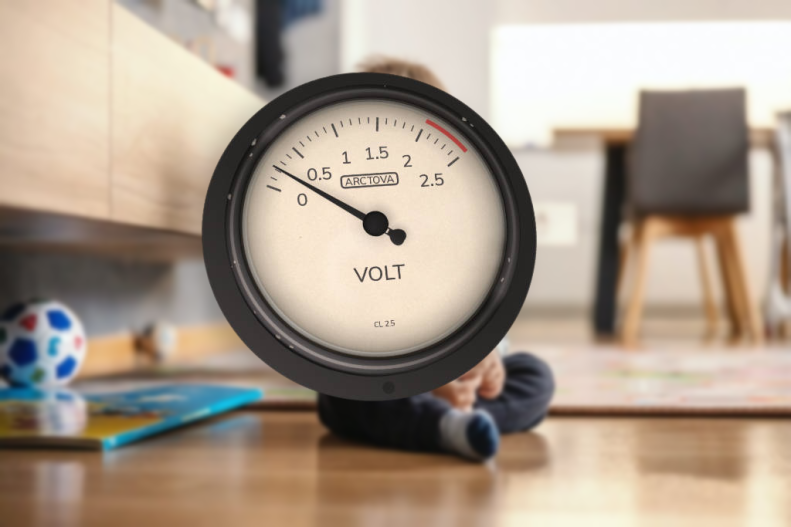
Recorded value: 0.2 V
